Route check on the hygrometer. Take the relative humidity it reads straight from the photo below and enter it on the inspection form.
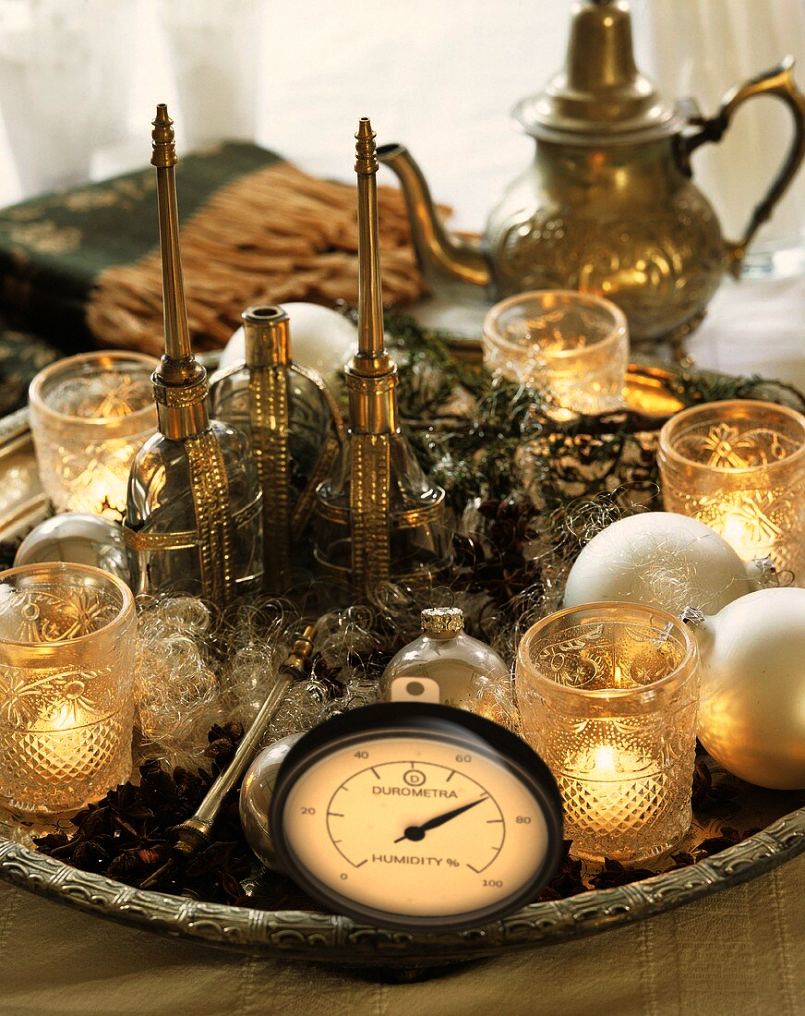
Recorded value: 70 %
